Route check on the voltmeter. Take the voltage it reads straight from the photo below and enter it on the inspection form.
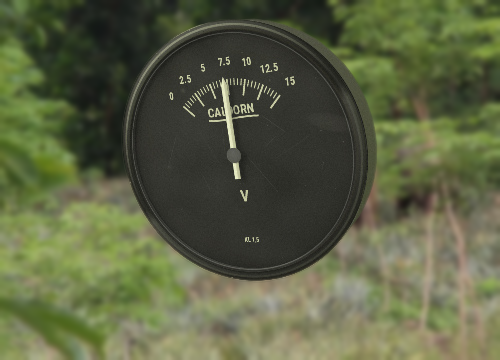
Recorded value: 7.5 V
